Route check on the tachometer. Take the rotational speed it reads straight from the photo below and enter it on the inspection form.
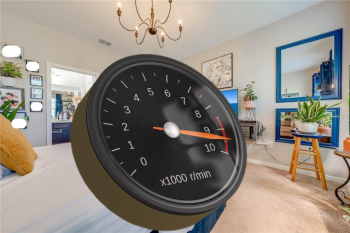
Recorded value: 9500 rpm
